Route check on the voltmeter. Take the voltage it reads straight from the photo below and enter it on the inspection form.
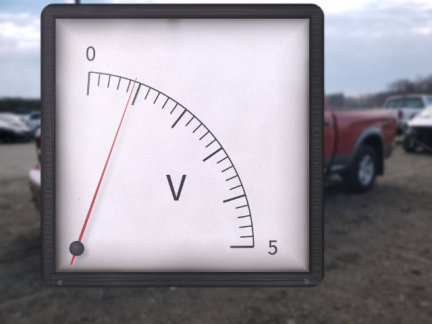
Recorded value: 0.9 V
